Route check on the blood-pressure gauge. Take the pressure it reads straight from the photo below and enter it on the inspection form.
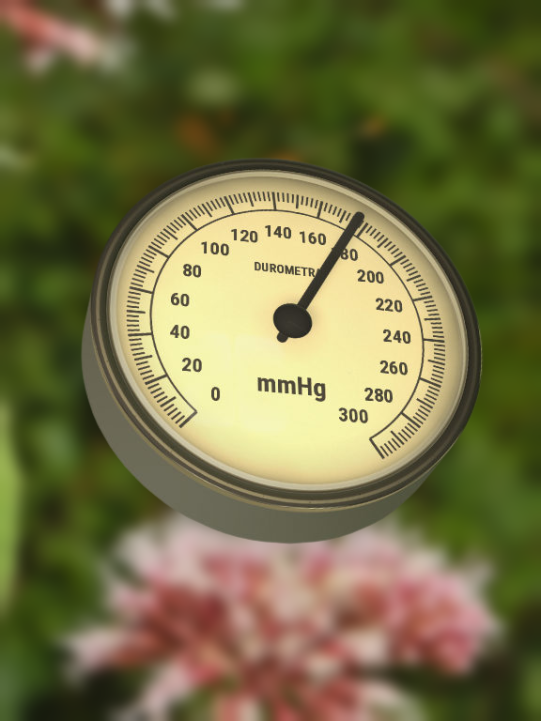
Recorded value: 176 mmHg
